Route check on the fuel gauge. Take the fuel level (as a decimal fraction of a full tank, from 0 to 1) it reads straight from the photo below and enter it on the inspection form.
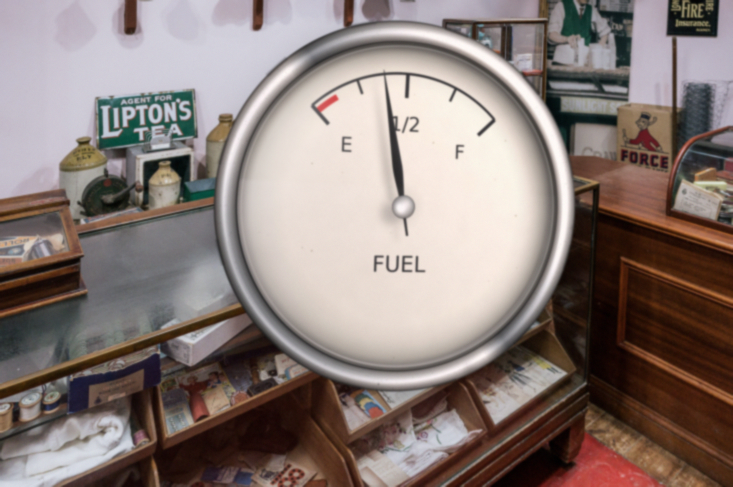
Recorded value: 0.375
